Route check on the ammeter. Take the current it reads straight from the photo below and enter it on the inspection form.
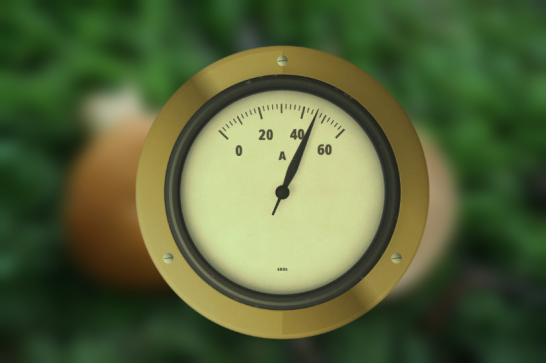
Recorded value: 46 A
